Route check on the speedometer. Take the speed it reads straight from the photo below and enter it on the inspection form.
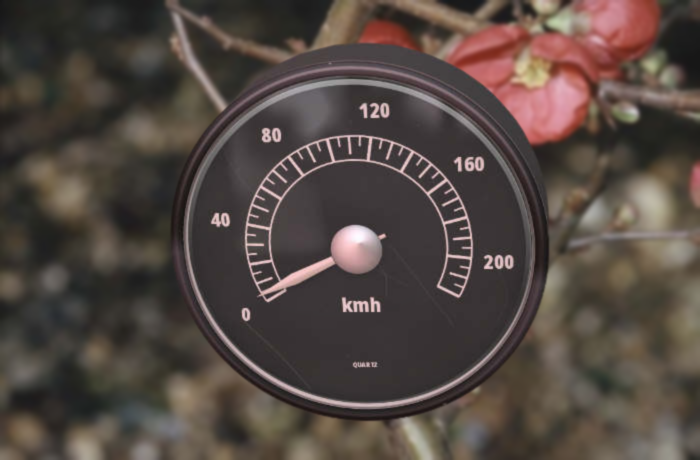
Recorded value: 5 km/h
